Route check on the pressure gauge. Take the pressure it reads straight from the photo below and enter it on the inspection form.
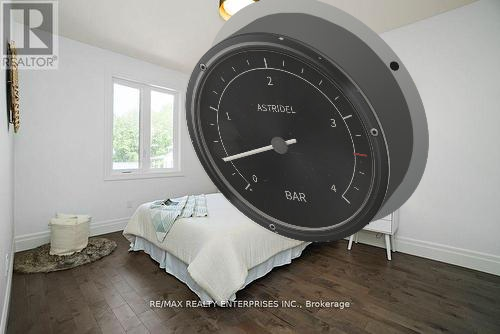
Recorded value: 0.4 bar
